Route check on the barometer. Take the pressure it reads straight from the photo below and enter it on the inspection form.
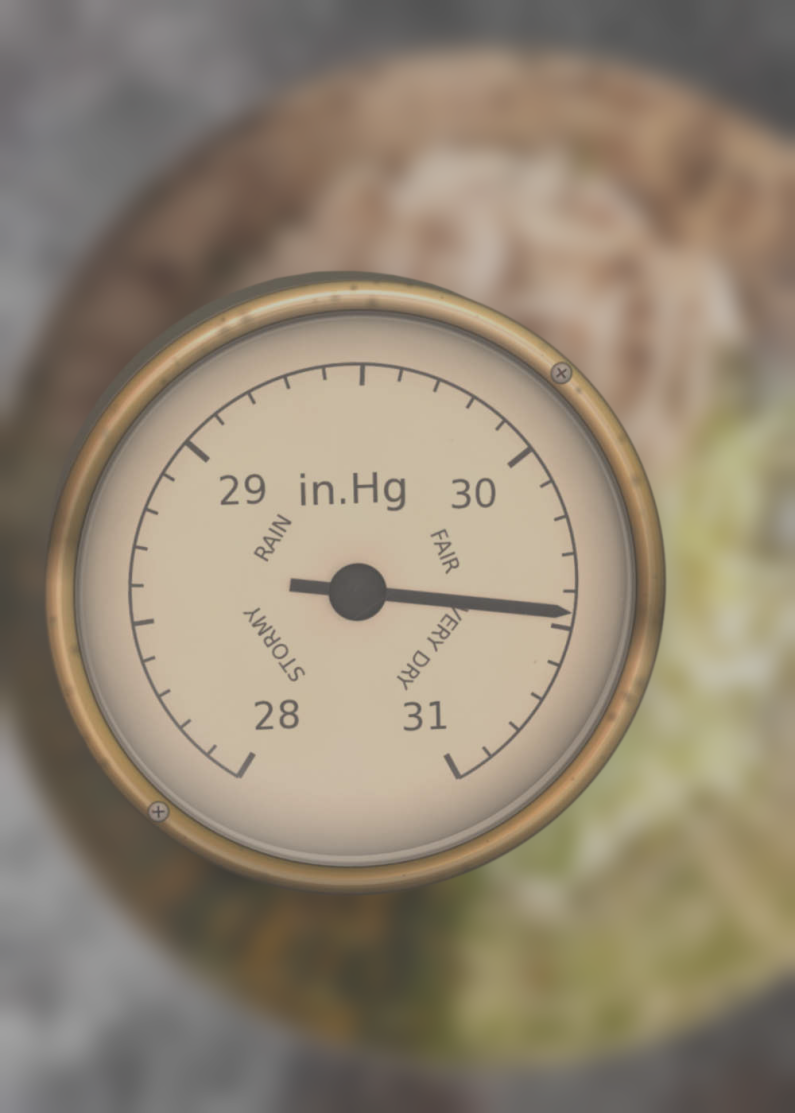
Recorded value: 30.45 inHg
